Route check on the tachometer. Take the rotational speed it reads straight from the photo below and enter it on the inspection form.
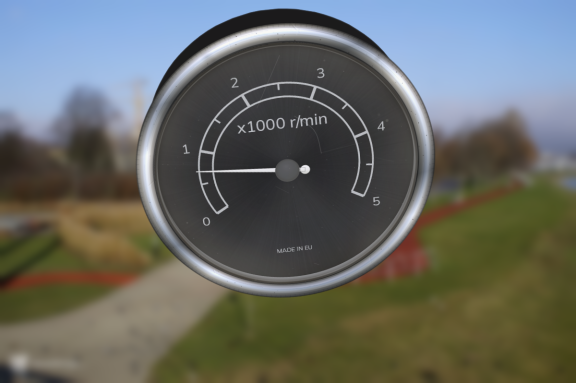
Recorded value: 750 rpm
